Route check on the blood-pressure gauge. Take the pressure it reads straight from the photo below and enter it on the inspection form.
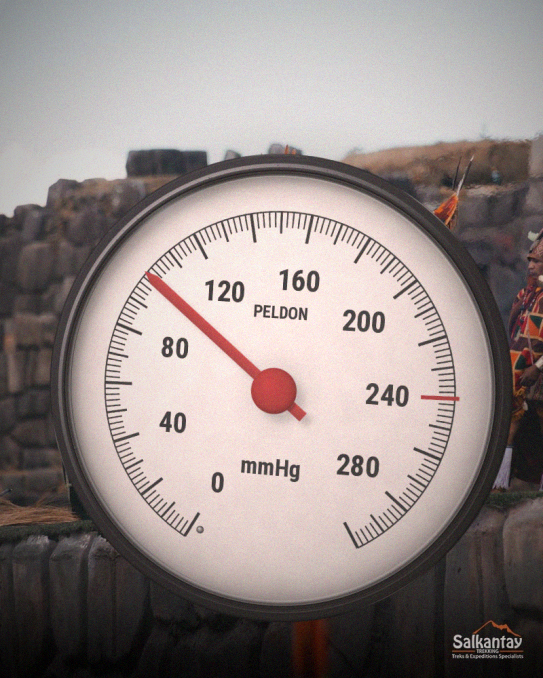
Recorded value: 100 mmHg
